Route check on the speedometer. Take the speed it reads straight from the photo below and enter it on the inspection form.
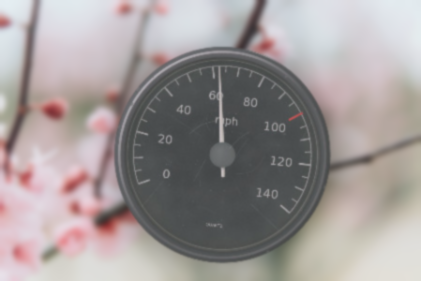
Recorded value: 62.5 mph
